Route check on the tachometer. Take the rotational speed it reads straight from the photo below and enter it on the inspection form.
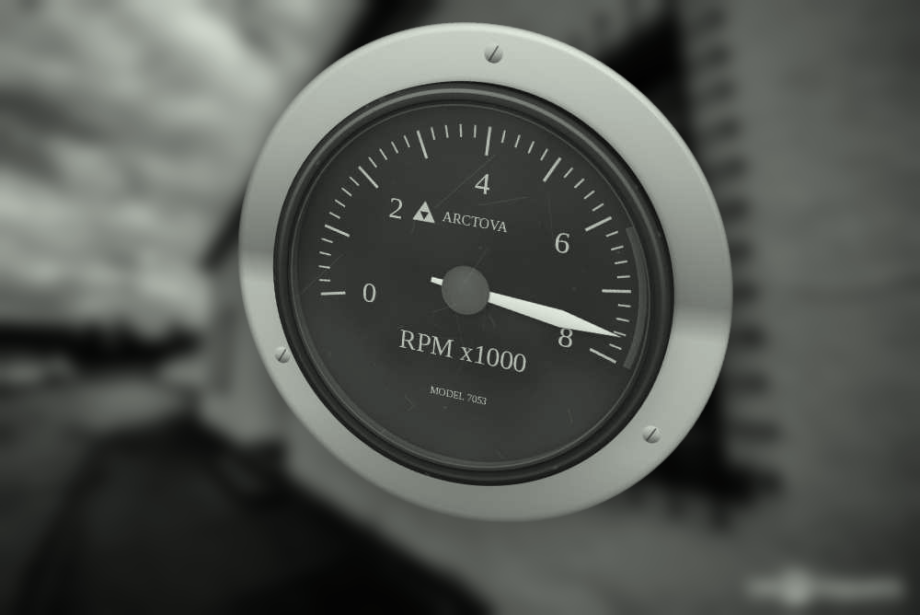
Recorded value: 7600 rpm
